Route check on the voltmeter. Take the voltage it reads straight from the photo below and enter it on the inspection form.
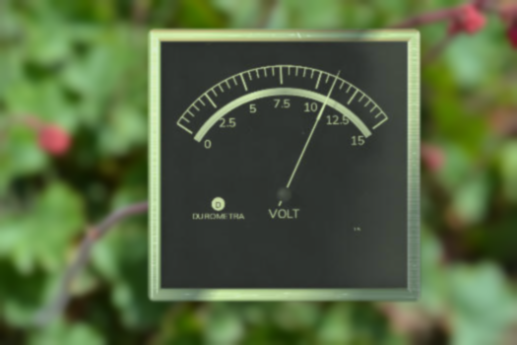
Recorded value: 11 V
